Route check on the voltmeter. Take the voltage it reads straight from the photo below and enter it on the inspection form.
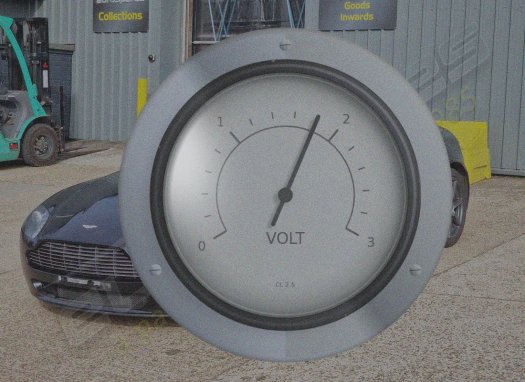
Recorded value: 1.8 V
